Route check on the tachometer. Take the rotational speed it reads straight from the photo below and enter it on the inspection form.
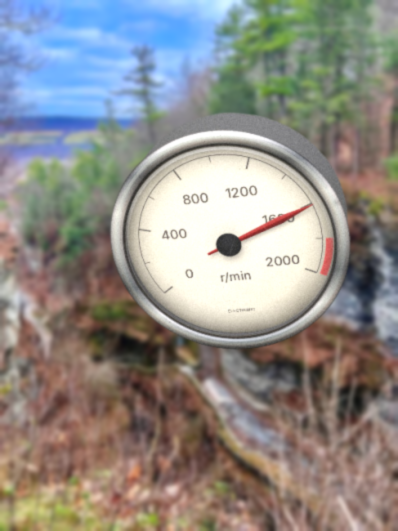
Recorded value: 1600 rpm
